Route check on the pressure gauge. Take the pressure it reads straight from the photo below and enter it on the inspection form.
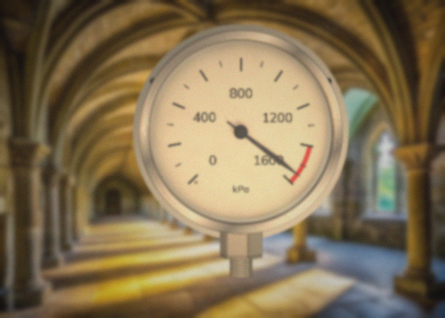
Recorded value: 1550 kPa
